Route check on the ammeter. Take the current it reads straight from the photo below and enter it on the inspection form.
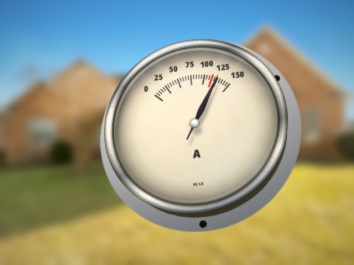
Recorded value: 125 A
